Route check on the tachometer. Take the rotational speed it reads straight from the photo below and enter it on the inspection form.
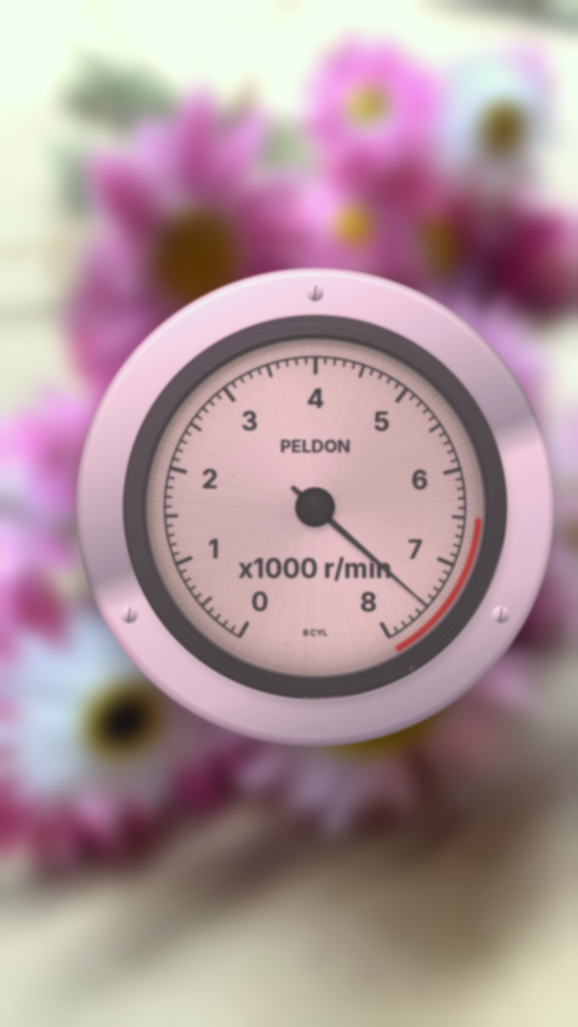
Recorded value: 7500 rpm
